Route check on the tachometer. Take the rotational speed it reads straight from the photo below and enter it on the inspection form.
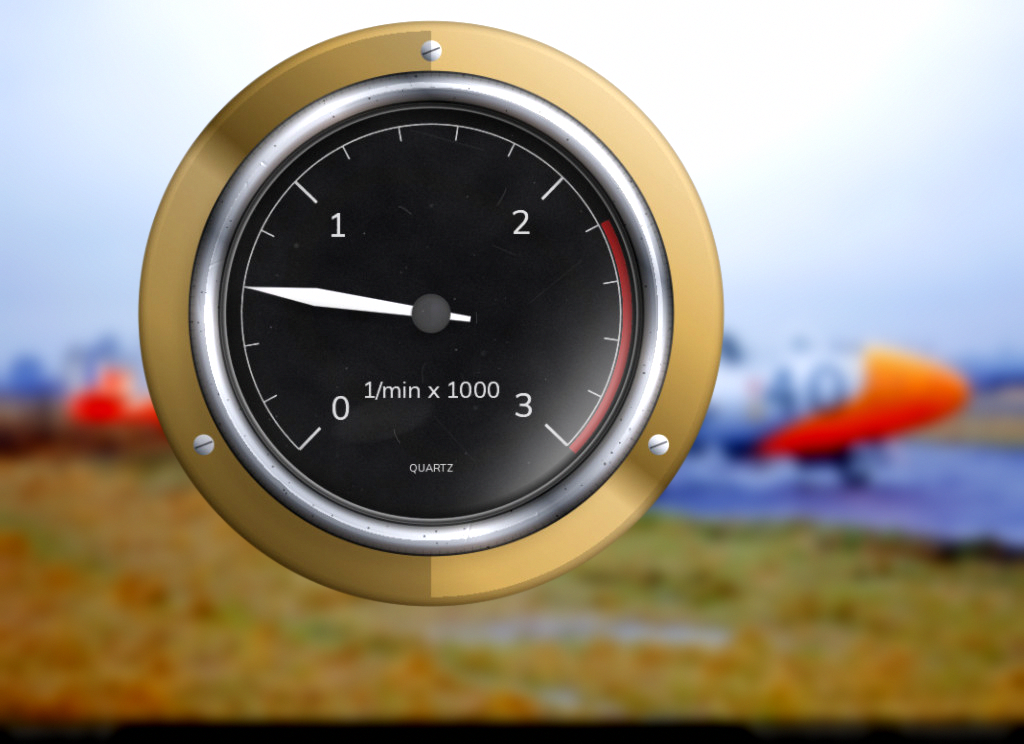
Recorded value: 600 rpm
